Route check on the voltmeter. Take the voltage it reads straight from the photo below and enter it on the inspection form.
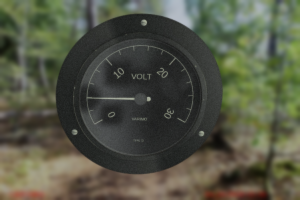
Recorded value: 4 V
